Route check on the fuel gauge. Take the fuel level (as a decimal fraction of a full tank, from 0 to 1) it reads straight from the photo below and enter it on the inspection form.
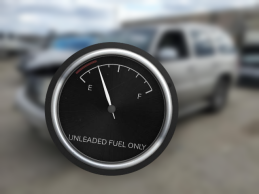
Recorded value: 0.25
